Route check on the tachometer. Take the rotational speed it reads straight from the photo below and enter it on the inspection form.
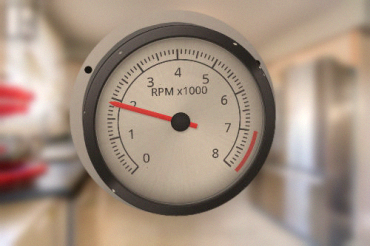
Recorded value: 1900 rpm
